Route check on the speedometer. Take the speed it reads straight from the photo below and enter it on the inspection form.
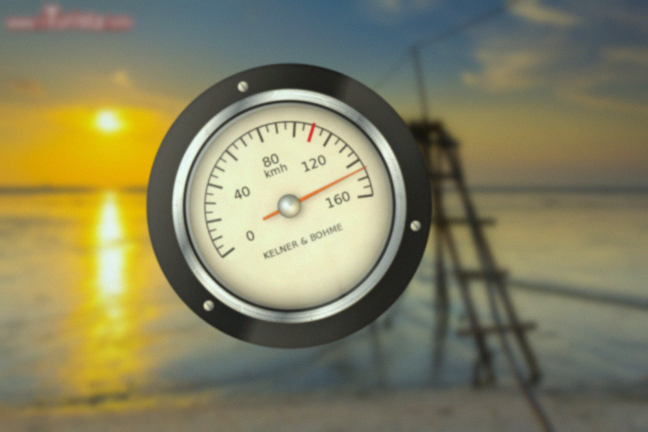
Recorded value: 145 km/h
